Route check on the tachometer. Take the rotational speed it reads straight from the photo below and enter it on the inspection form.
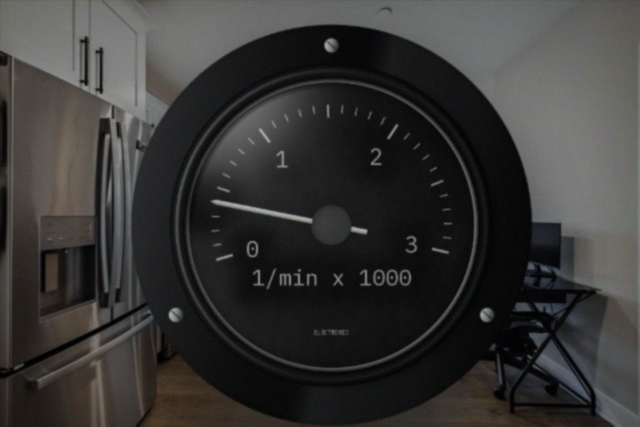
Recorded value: 400 rpm
